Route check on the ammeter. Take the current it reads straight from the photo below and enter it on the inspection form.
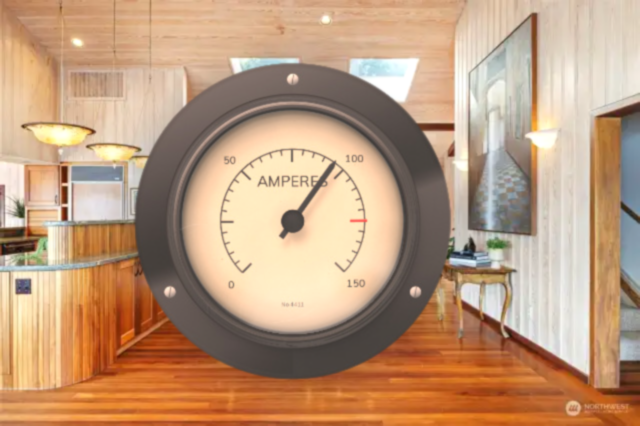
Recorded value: 95 A
